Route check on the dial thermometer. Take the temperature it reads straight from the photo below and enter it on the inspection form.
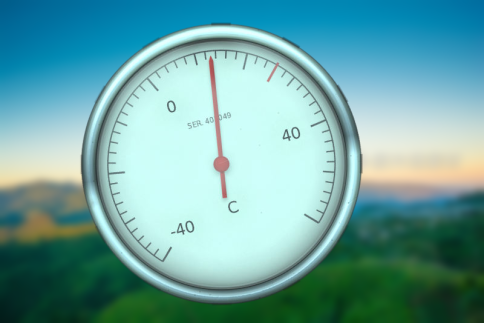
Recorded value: 13 °C
